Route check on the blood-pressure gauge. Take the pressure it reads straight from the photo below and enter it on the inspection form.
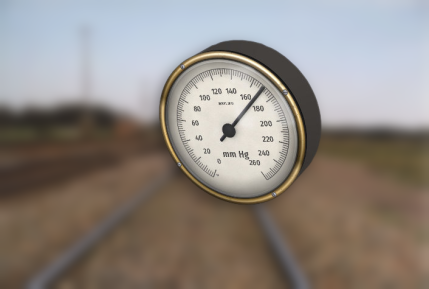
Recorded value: 170 mmHg
